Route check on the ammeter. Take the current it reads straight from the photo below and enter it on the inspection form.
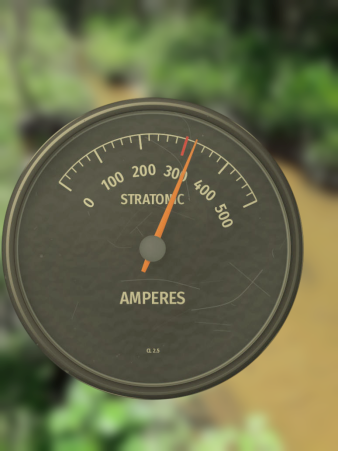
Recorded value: 320 A
